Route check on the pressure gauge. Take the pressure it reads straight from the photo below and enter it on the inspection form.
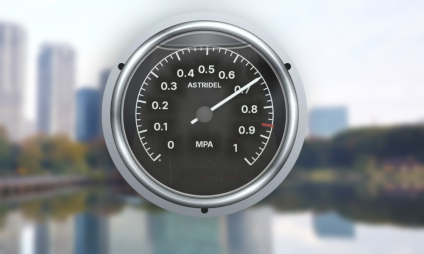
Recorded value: 0.7 MPa
